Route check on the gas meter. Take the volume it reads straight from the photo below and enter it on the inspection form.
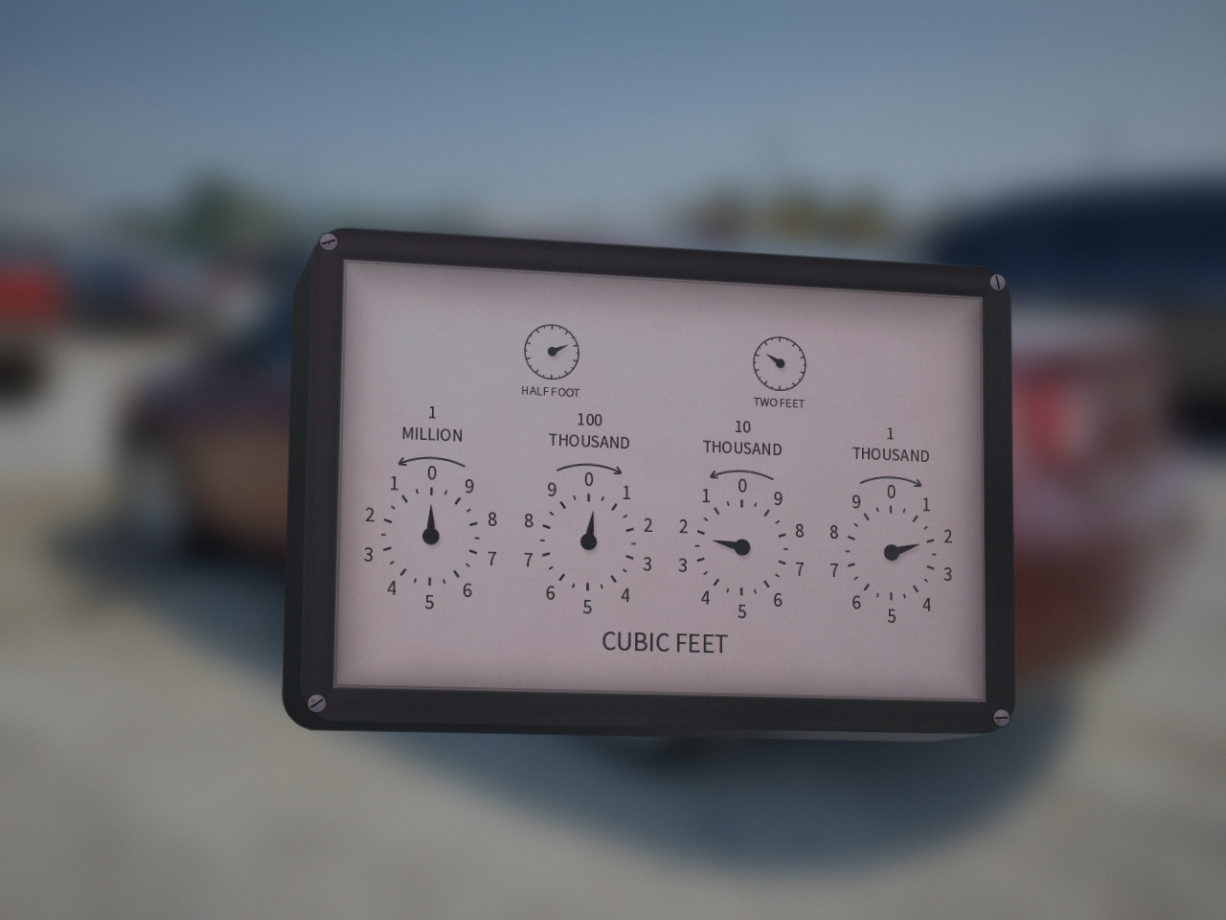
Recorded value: 2200 ft³
